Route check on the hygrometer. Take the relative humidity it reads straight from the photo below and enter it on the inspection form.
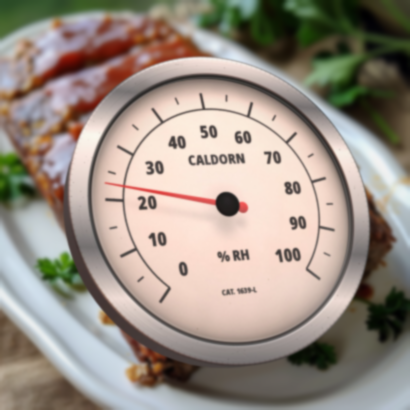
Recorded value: 22.5 %
